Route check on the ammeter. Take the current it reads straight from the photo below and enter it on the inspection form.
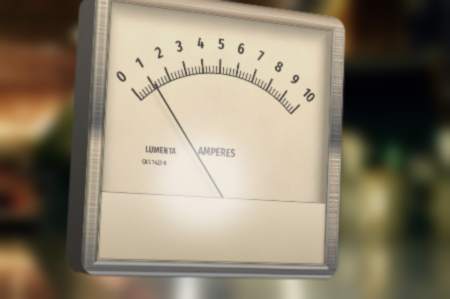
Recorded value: 1 A
